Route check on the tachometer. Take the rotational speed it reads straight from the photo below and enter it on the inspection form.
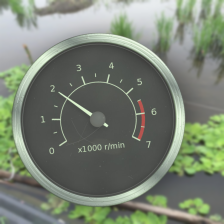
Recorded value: 2000 rpm
